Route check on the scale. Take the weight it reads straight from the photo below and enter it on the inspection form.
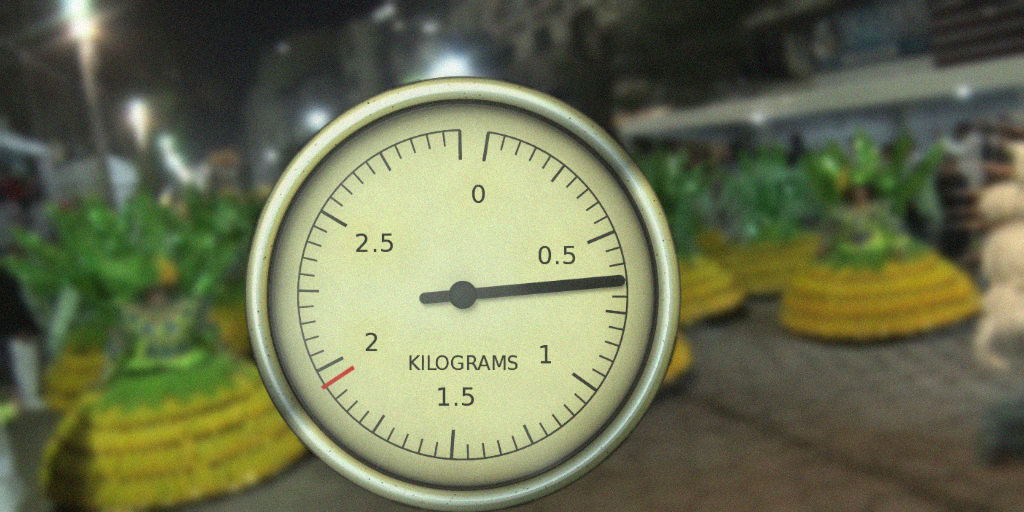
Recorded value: 0.65 kg
